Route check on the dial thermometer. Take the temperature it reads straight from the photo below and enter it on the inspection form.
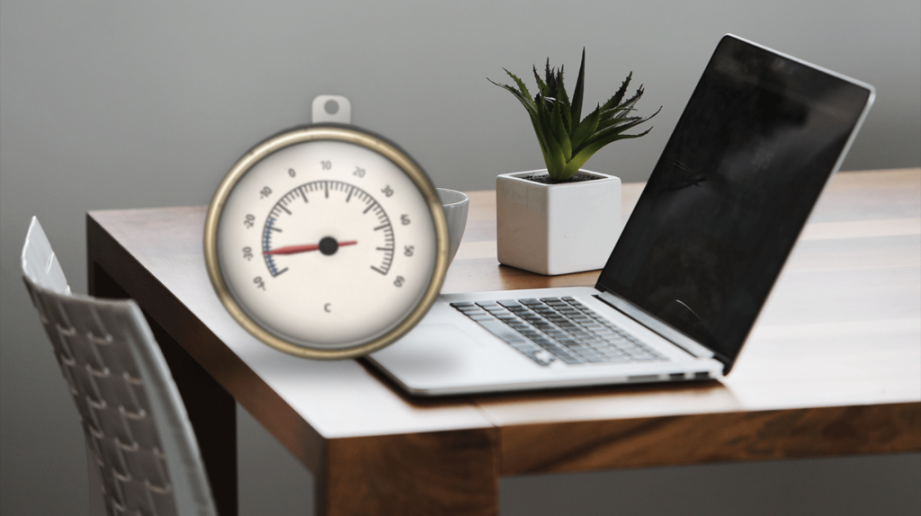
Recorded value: -30 °C
